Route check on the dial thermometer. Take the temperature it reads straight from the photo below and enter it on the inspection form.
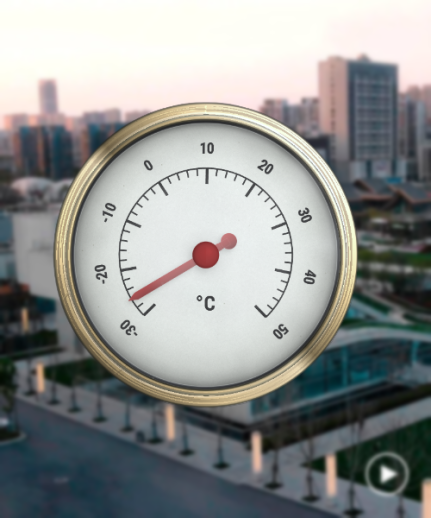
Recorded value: -26 °C
